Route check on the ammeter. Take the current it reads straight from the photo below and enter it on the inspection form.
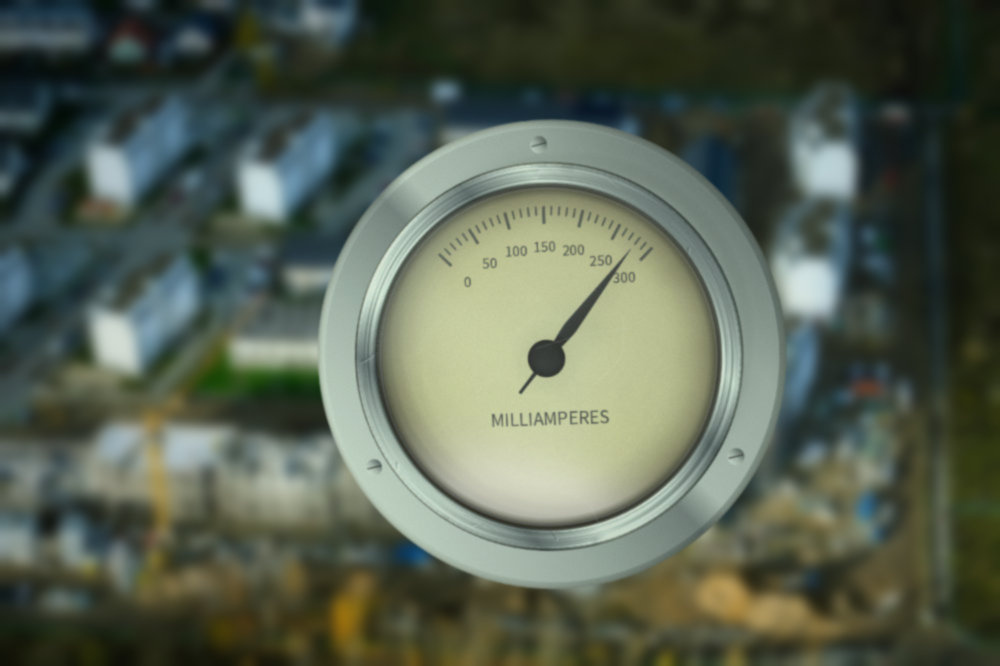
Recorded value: 280 mA
